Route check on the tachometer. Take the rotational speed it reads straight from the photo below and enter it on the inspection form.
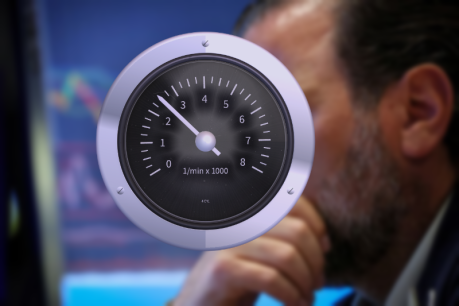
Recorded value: 2500 rpm
